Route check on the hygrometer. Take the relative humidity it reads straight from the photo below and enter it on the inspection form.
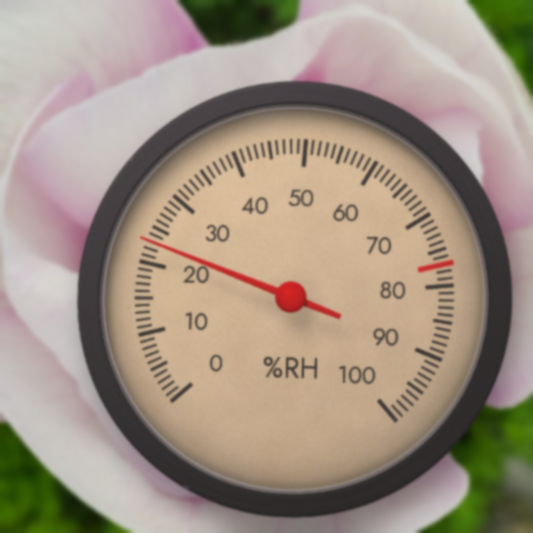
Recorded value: 23 %
